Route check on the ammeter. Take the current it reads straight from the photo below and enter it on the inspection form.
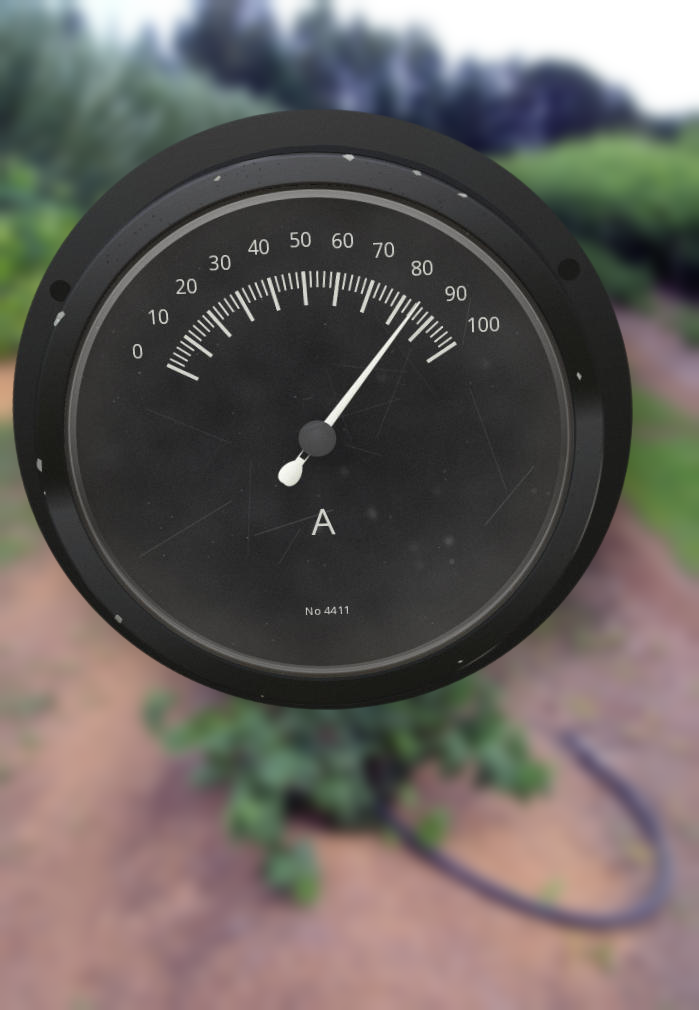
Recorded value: 84 A
